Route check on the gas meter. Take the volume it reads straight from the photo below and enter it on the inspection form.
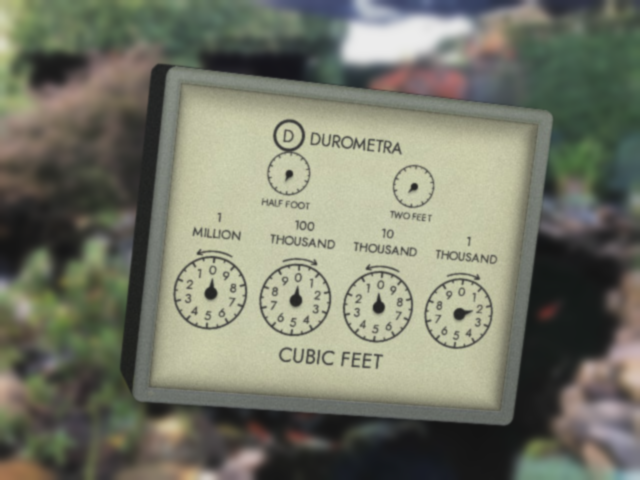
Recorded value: 200 ft³
